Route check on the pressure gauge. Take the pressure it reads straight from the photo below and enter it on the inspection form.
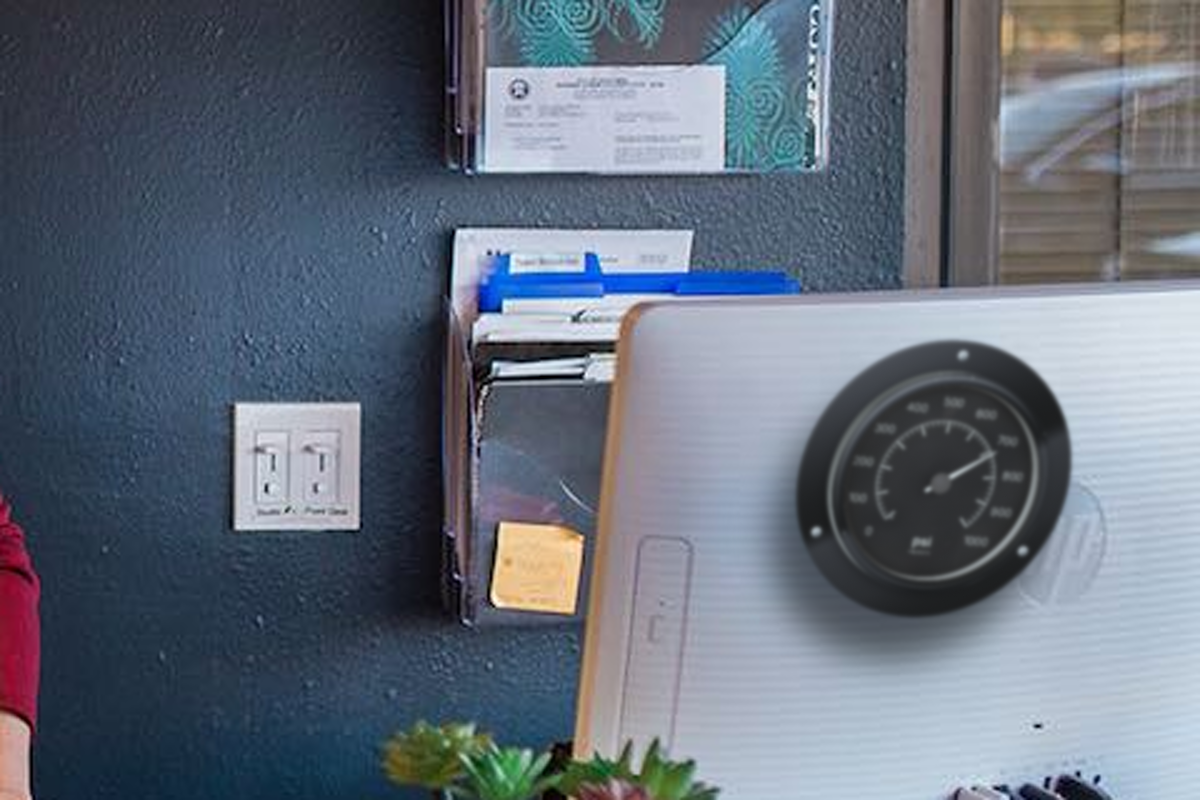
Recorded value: 700 psi
